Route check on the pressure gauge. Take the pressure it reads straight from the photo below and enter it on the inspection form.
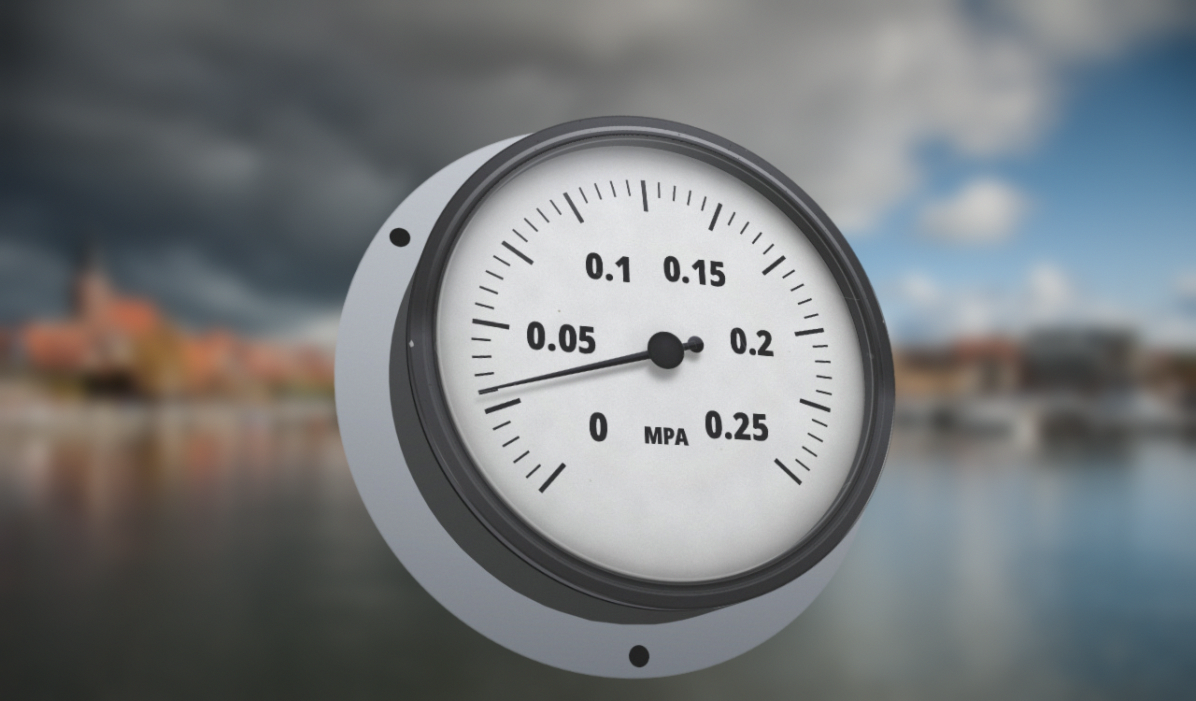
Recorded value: 0.03 MPa
